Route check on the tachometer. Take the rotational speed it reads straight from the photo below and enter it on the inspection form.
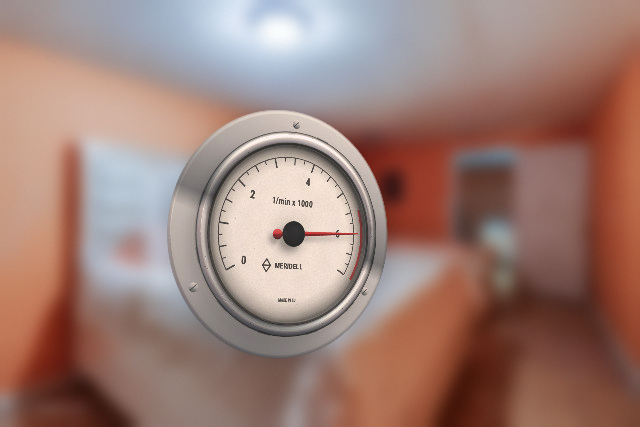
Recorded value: 6000 rpm
